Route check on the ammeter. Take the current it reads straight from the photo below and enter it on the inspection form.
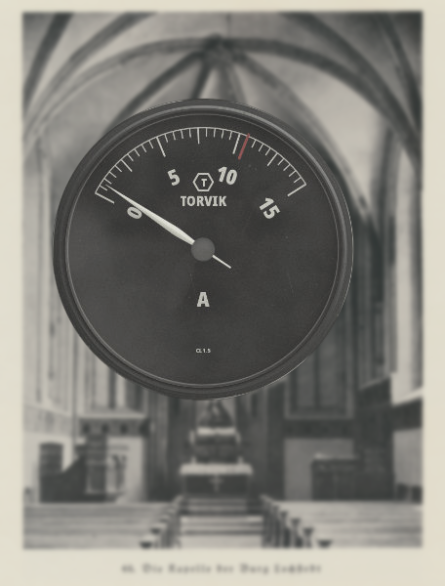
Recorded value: 0.75 A
